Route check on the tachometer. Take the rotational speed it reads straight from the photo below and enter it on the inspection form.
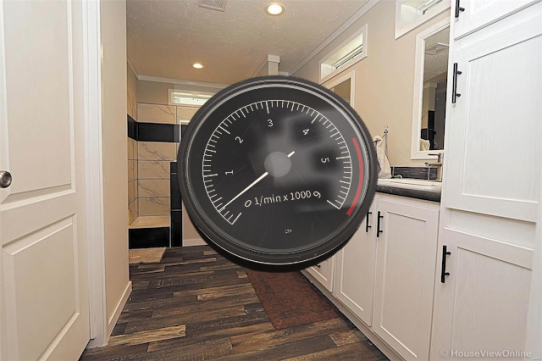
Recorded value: 300 rpm
